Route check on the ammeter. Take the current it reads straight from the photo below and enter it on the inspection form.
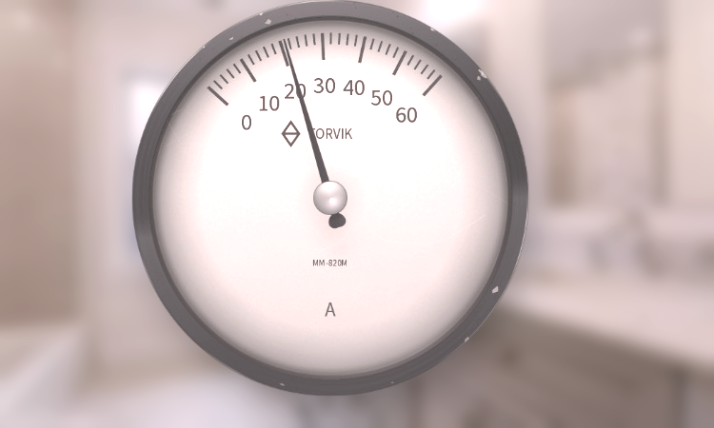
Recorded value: 21 A
